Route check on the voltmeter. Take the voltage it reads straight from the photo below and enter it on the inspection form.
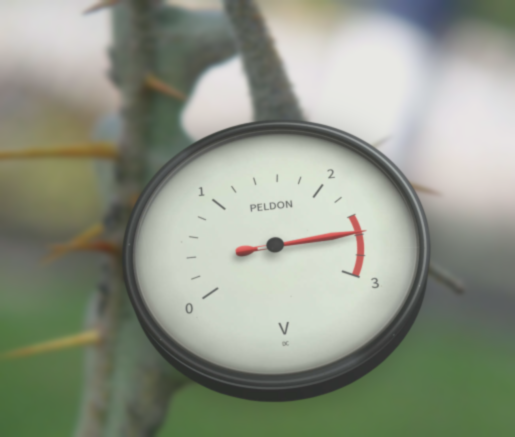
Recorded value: 2.6 V
